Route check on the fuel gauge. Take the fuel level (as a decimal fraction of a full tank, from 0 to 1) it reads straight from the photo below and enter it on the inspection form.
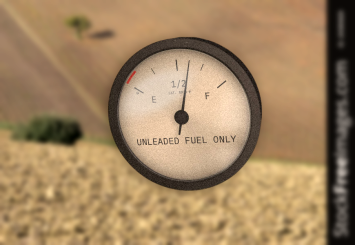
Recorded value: 0.625
